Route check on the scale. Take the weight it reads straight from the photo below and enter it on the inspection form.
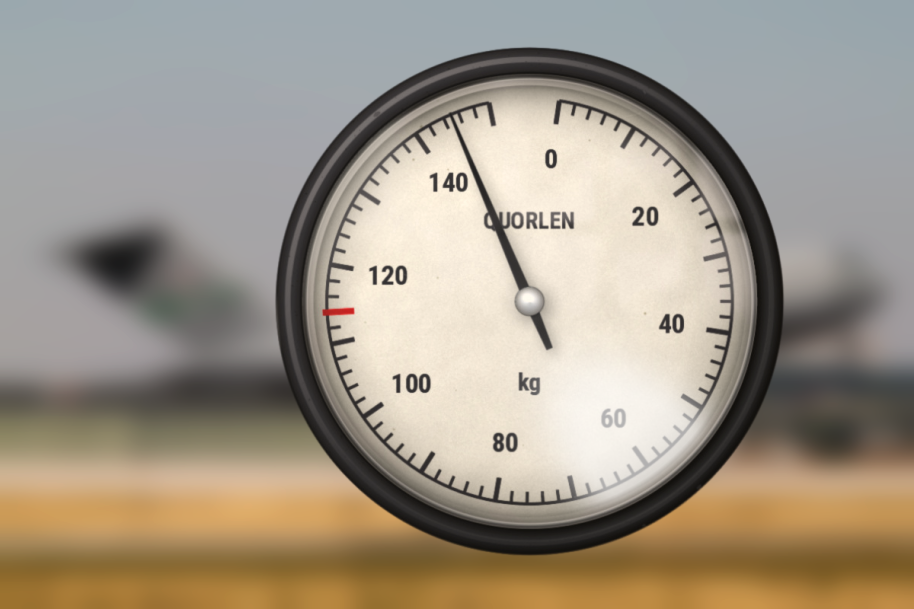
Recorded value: 145 kg
